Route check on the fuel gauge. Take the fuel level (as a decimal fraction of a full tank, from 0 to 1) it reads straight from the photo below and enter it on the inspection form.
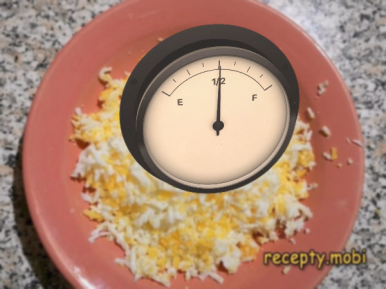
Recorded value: 0.5
